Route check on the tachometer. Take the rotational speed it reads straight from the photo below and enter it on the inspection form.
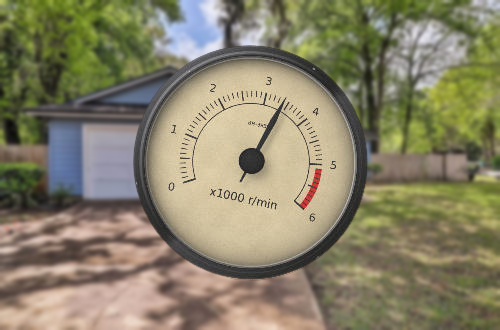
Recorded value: 3400 rpm
